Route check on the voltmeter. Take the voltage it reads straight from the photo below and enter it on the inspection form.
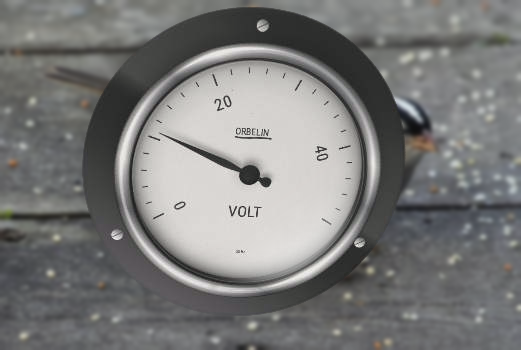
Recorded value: 11 V
